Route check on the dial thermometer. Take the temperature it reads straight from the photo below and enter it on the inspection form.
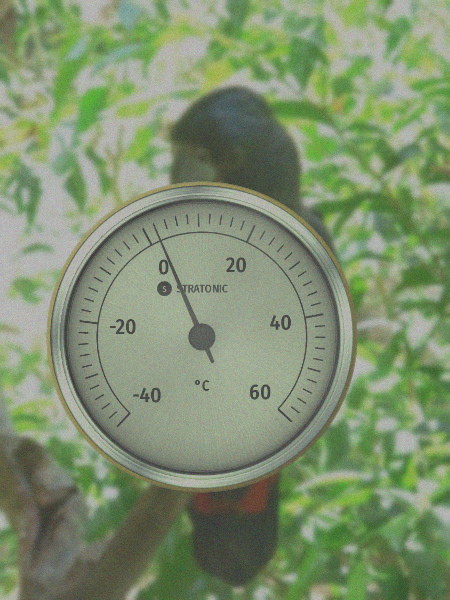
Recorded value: 2 °C
